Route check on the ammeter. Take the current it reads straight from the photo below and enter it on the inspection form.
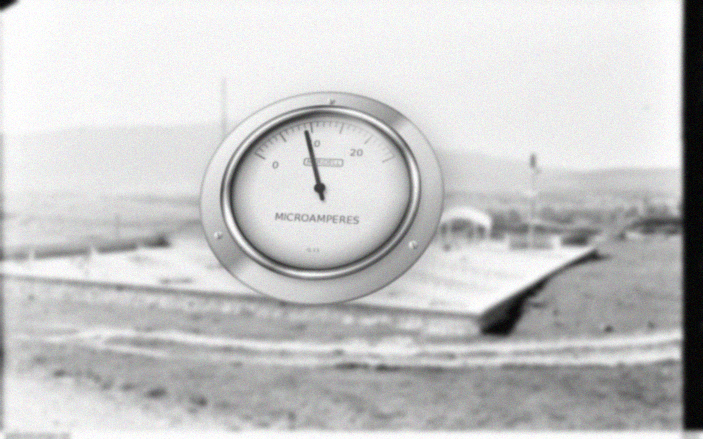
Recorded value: 9 µA
